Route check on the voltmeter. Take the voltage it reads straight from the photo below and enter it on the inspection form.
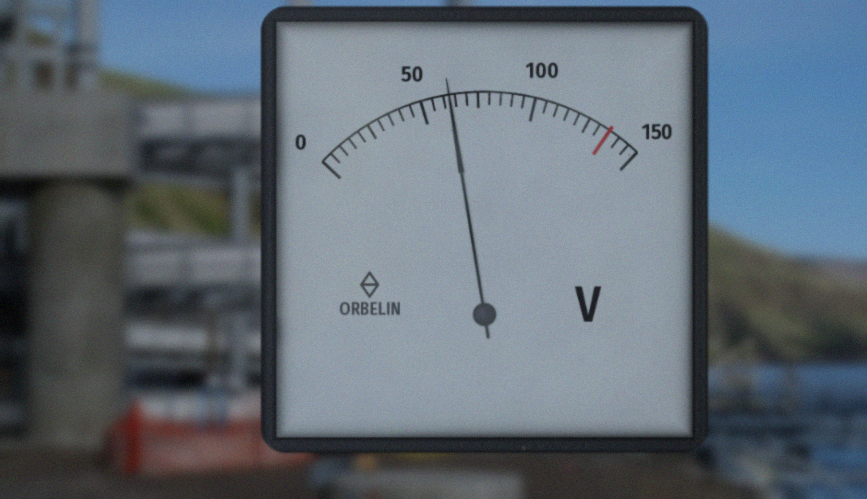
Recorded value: 62.5 V
